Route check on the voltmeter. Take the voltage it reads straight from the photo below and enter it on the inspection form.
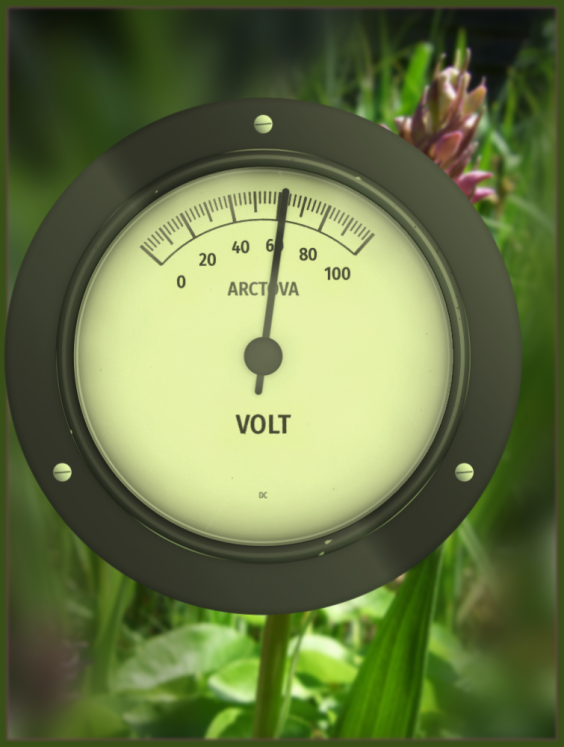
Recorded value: 62 V
